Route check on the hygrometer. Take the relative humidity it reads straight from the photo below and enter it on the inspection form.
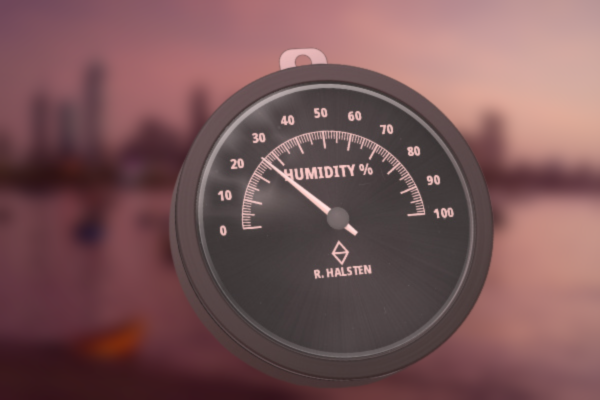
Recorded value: 25 %
